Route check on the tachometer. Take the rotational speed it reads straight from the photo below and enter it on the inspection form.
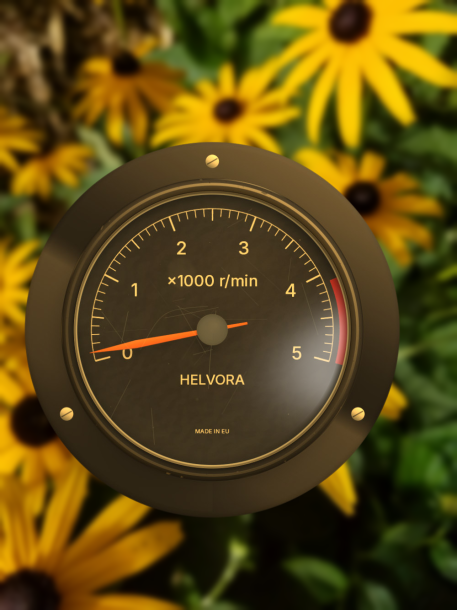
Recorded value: 100 rpm
